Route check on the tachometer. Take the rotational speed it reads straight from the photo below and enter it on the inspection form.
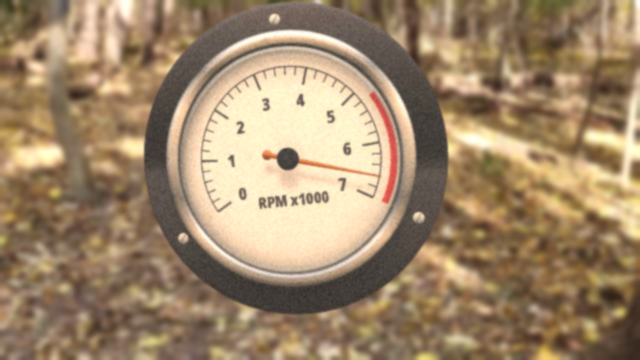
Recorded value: 6600 rpm
